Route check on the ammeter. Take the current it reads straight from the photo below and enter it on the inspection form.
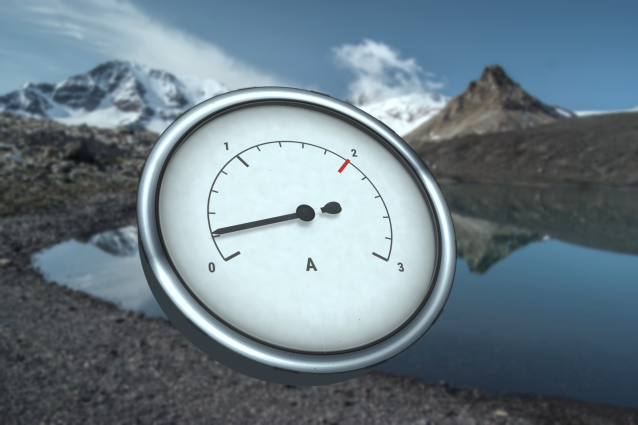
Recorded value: 0.2 A
